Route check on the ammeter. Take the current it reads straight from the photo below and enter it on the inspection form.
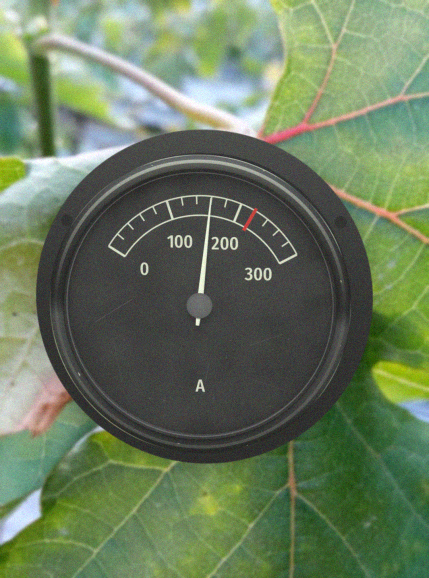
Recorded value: 160 A
